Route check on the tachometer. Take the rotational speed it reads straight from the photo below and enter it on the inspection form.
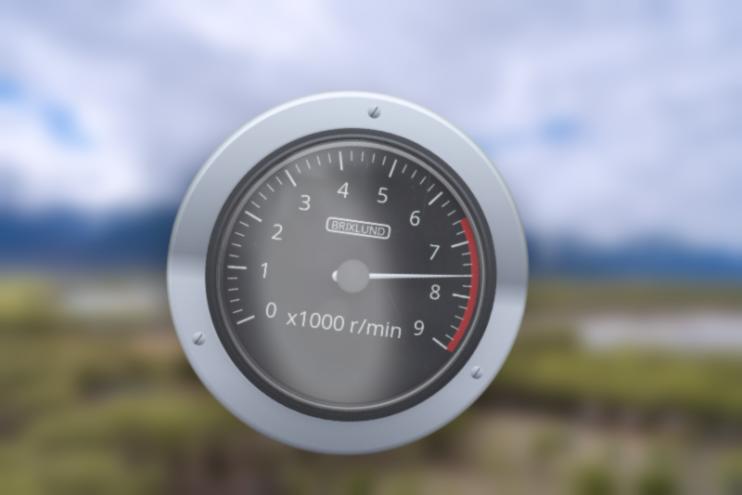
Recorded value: 7600 rpm
